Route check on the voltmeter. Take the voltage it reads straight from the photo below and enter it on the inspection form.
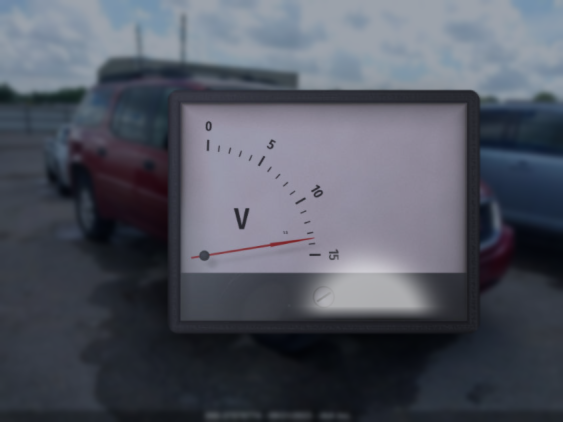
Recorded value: 13.5 V
